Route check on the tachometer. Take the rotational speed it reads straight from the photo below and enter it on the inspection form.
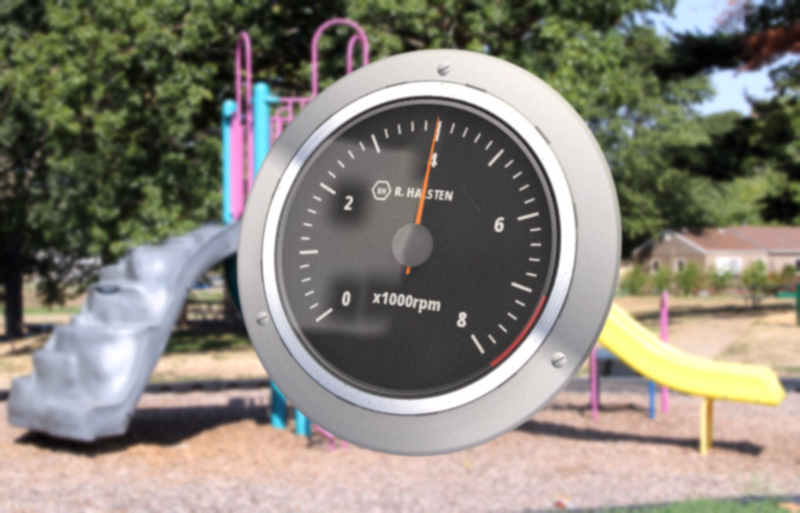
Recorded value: 4000 rpm
